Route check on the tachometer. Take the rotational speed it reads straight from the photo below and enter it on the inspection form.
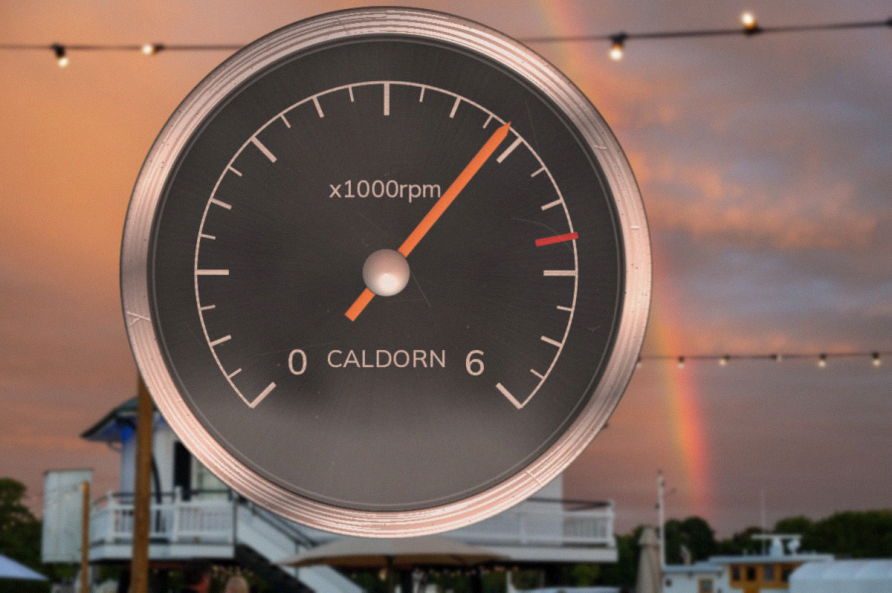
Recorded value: 3875 rpm
